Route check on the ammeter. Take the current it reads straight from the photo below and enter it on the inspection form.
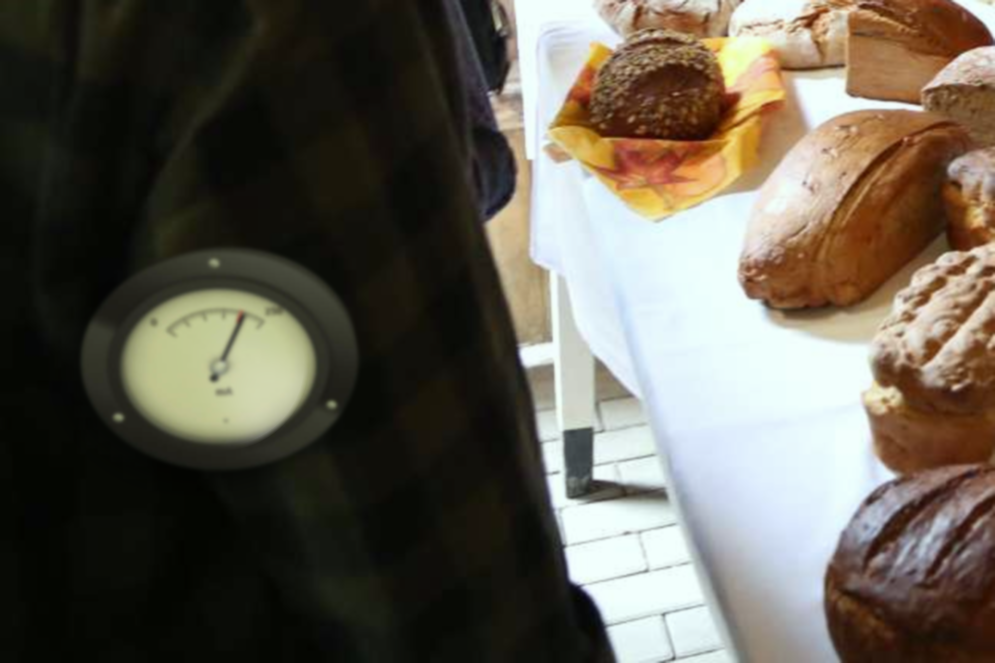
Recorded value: 200 mA
